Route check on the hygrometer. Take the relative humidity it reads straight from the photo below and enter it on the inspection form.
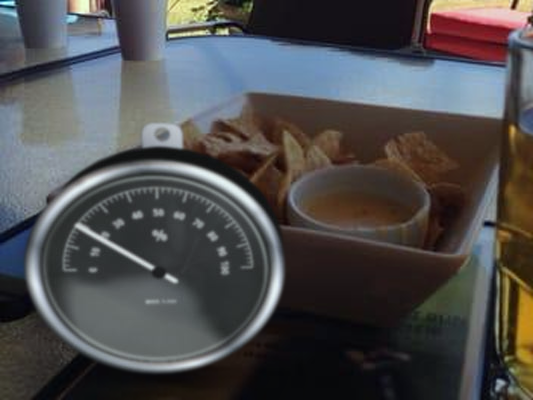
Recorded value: 20 %
